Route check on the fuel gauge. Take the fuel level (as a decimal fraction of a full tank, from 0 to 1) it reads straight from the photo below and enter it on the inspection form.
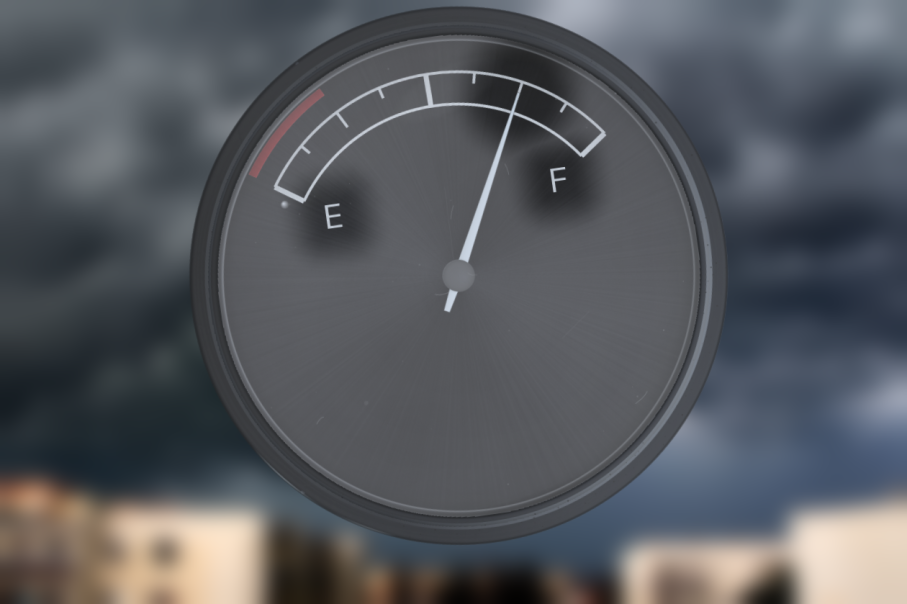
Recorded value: 0.75
